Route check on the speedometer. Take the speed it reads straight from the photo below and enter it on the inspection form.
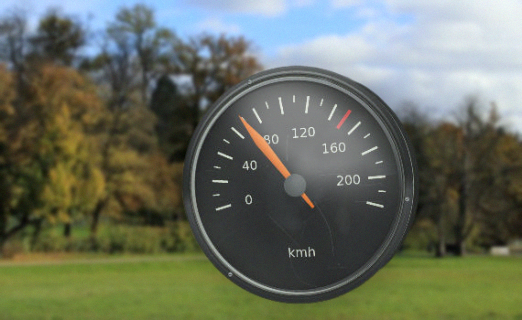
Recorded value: 70 km/h
